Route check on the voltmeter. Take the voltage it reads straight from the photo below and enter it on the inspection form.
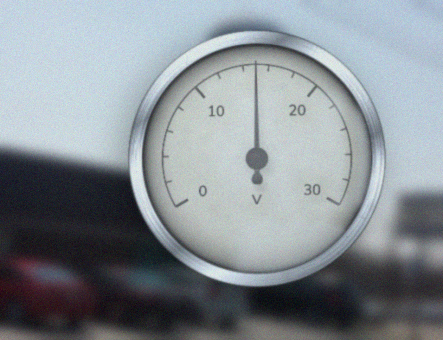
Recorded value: 15 V
